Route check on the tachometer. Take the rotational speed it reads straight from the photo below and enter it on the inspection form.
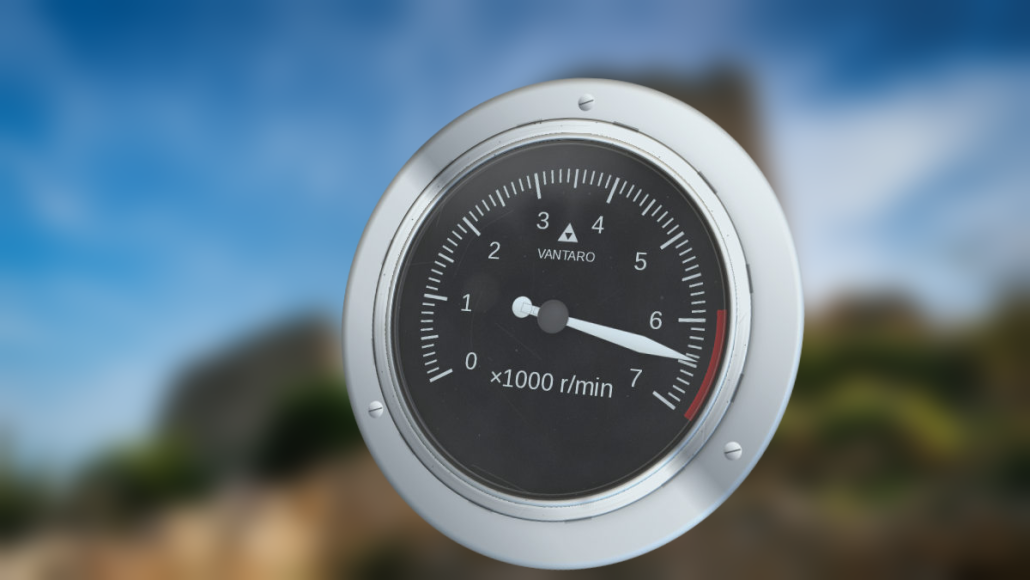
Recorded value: 6450 rpm
